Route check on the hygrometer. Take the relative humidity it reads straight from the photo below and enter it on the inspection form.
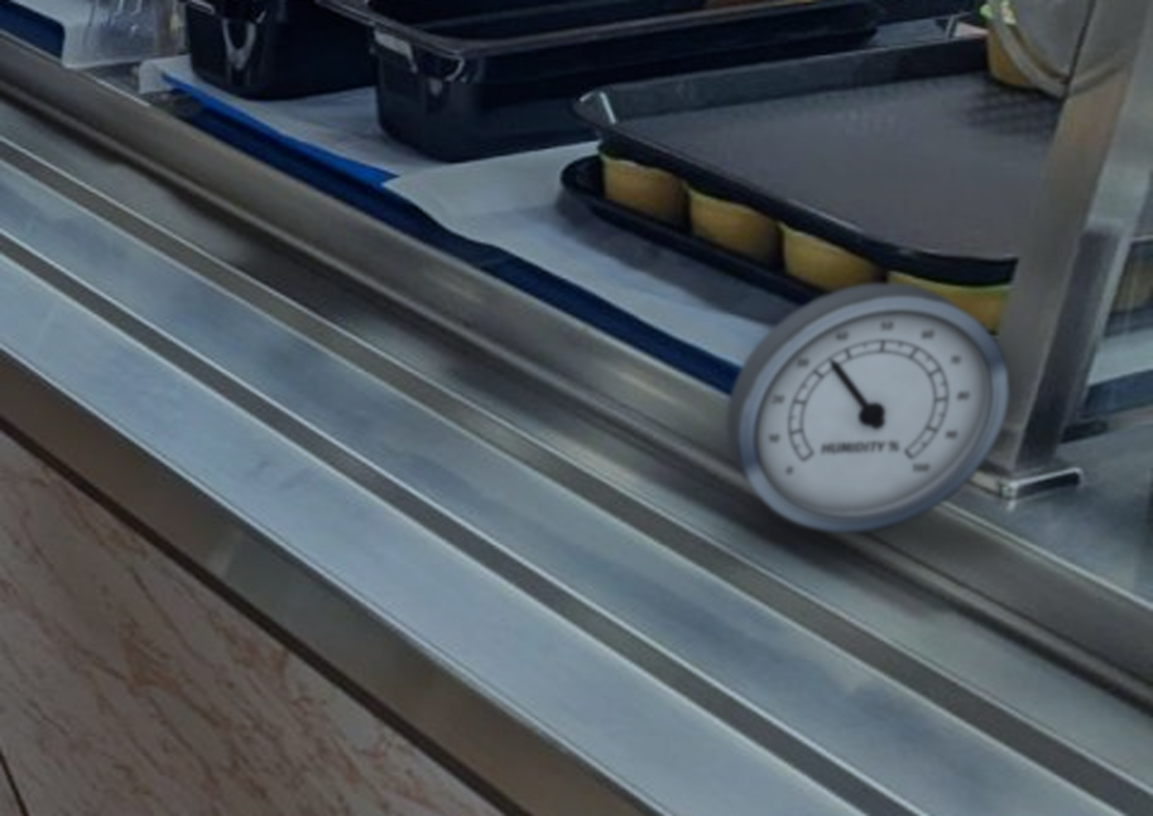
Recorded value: 35 %
